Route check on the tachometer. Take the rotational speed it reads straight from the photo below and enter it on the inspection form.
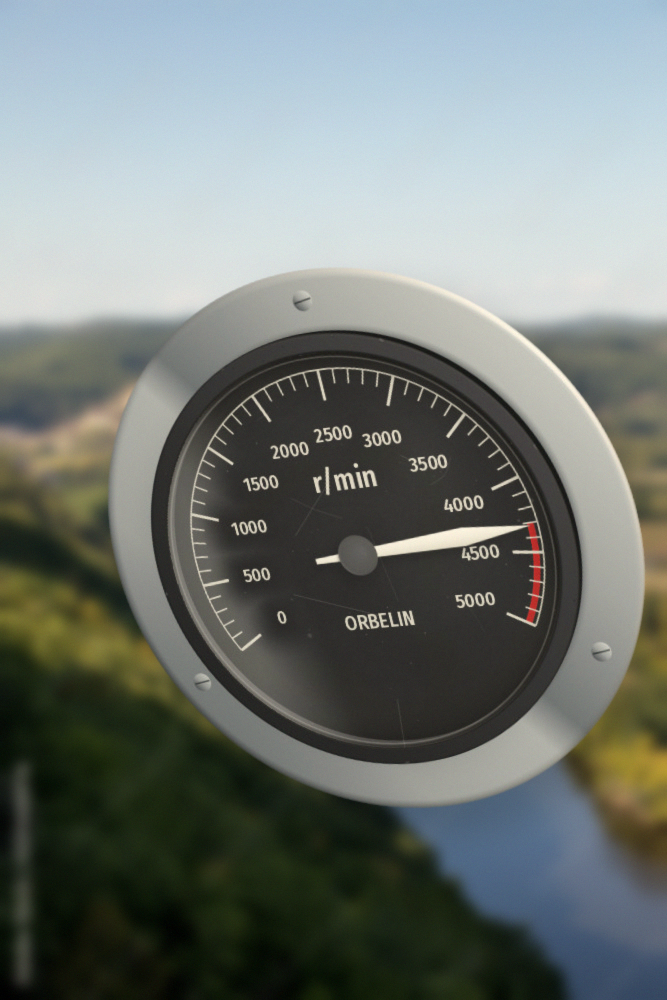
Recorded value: 4300 rpm
